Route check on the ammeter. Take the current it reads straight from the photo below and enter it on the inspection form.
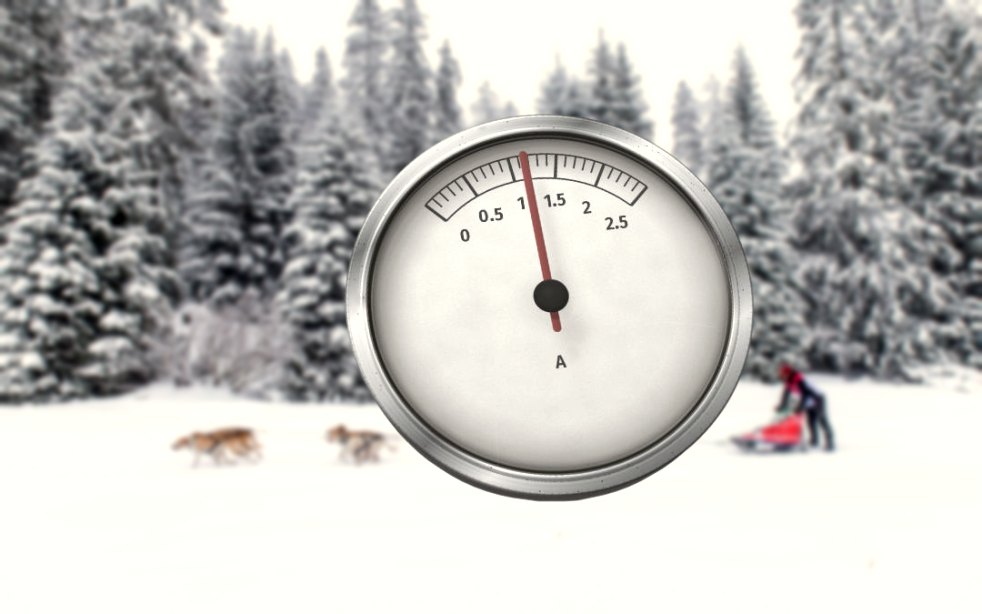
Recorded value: 1.15 A
